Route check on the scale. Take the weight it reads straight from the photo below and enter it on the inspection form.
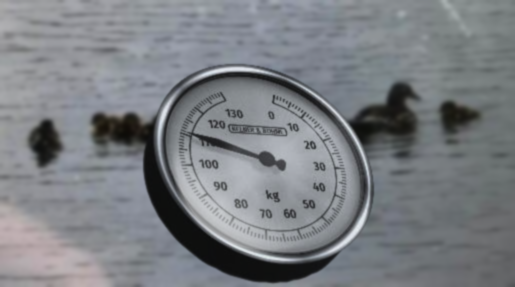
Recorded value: 110 kg
